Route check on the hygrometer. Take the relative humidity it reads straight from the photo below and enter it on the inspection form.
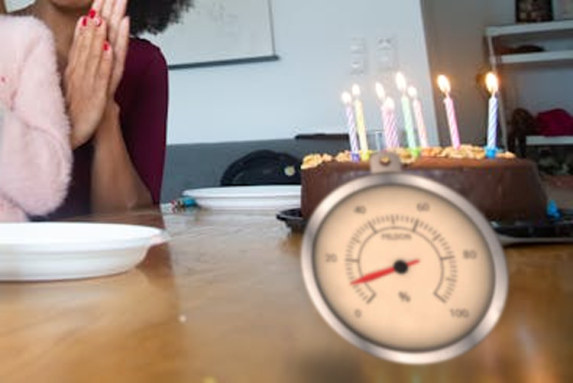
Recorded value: 10 %
